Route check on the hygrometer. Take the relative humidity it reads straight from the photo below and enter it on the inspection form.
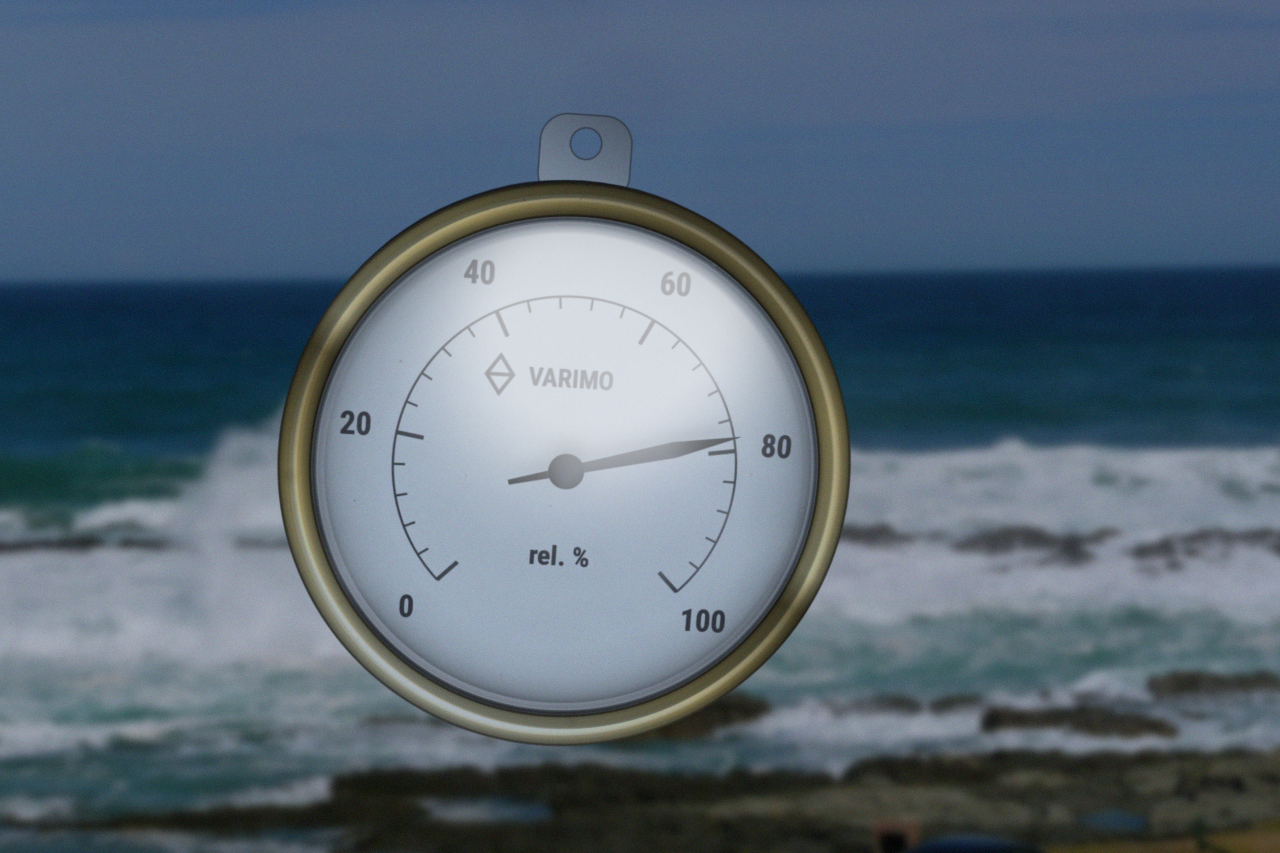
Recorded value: 78 %
